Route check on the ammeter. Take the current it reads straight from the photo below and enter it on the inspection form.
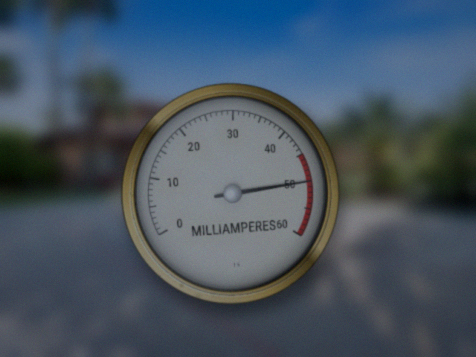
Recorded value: 50 mA
